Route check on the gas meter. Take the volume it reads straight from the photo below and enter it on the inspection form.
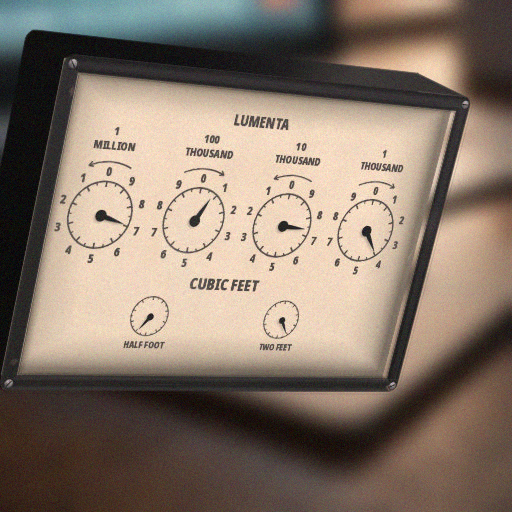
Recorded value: 707400 ft³
